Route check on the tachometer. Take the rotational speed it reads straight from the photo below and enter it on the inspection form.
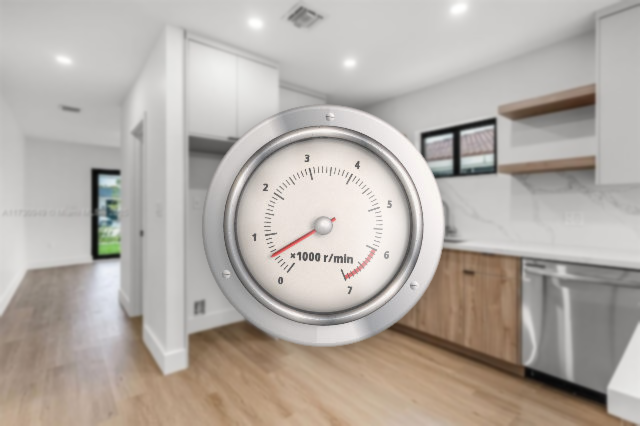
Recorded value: 500 rpm
